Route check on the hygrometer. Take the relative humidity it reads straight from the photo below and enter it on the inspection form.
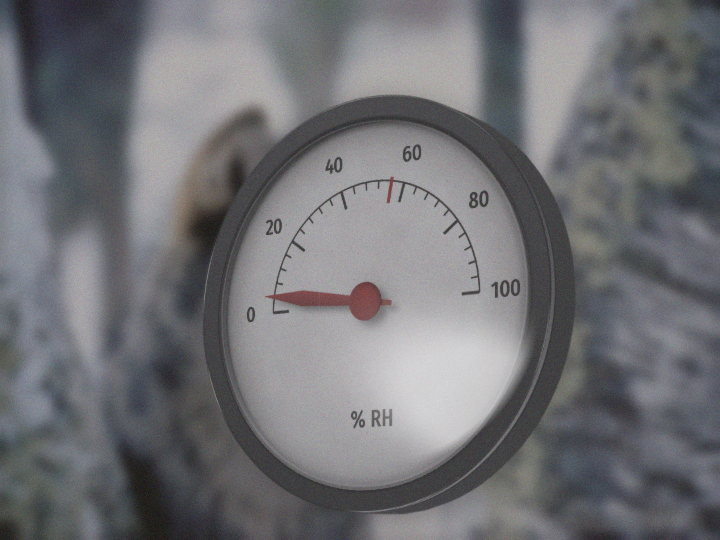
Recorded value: 4 %
